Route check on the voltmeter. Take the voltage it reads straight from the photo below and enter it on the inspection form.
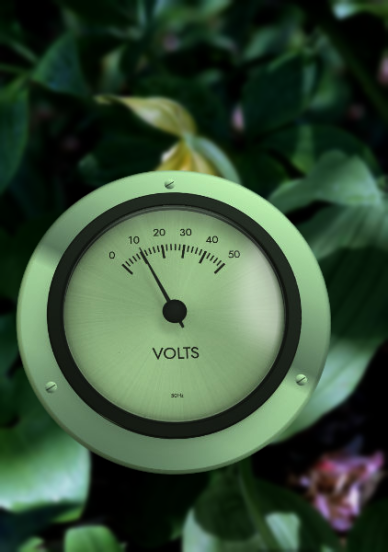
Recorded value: 10 V
